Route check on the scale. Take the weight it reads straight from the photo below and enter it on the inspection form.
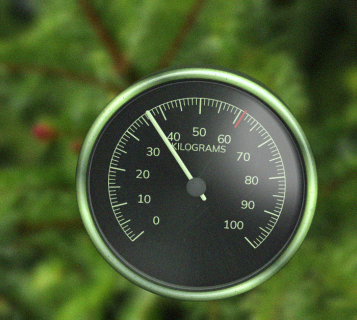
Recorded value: 37 kg
